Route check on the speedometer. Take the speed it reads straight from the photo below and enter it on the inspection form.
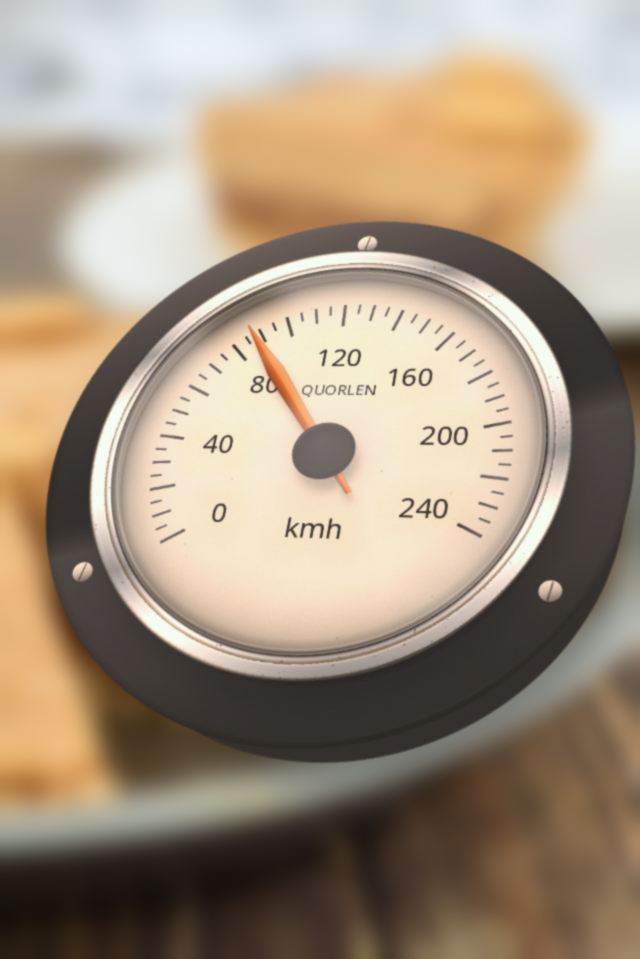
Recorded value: 87.5 km/h
